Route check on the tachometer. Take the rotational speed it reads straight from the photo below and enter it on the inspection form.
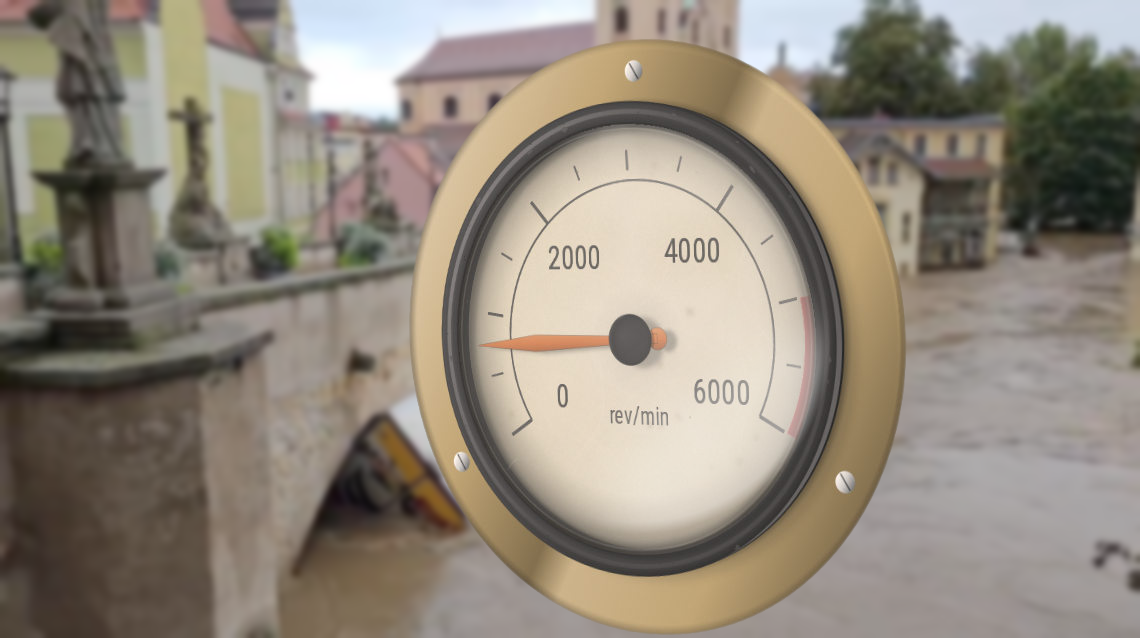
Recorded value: 750 rpm
